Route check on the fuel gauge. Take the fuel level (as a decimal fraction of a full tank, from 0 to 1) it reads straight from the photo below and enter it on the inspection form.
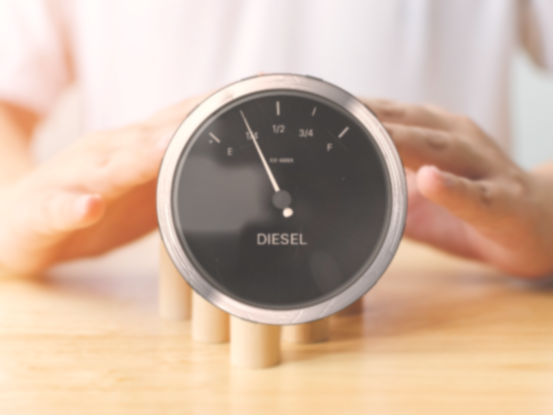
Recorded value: 0.25
